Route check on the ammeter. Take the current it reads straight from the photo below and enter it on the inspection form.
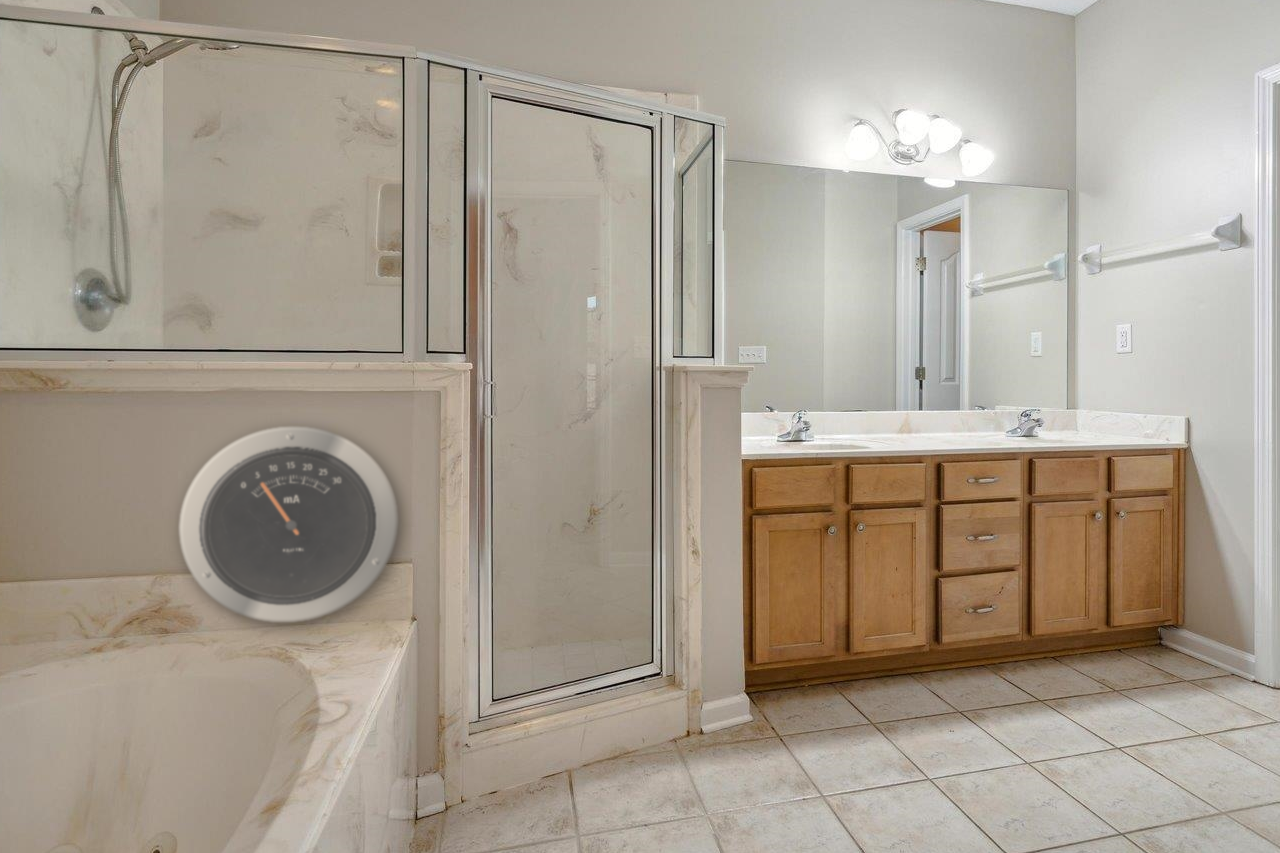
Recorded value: 5 mA
